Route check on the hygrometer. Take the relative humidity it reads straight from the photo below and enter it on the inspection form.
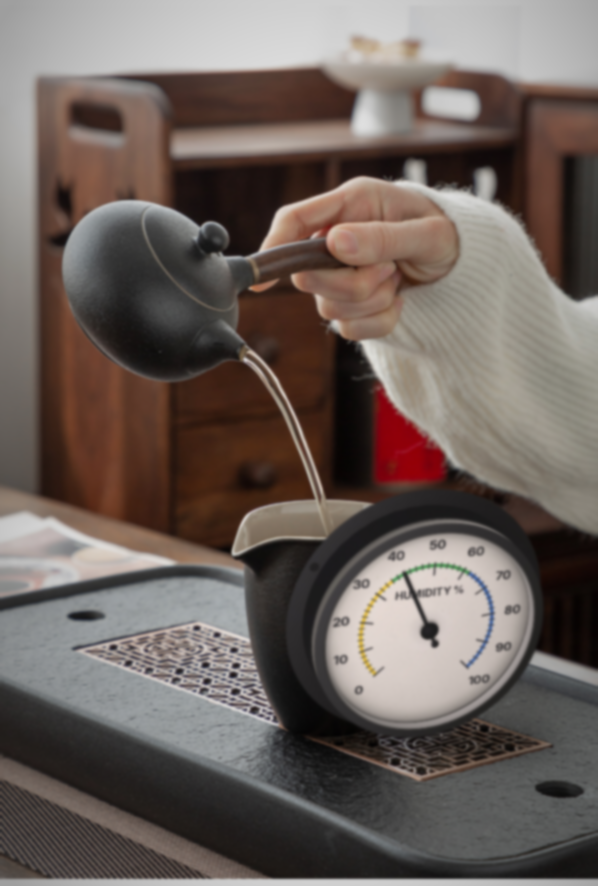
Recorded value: 40 %
